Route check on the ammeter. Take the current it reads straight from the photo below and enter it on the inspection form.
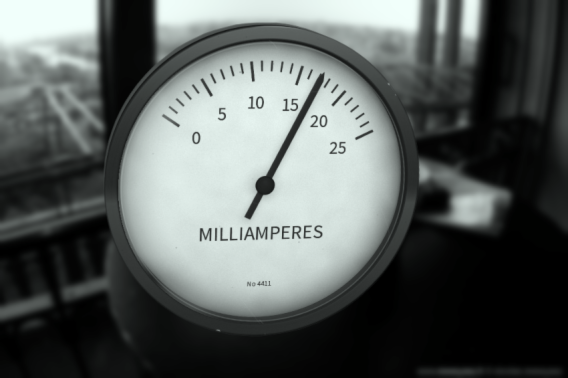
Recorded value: 17 mA
